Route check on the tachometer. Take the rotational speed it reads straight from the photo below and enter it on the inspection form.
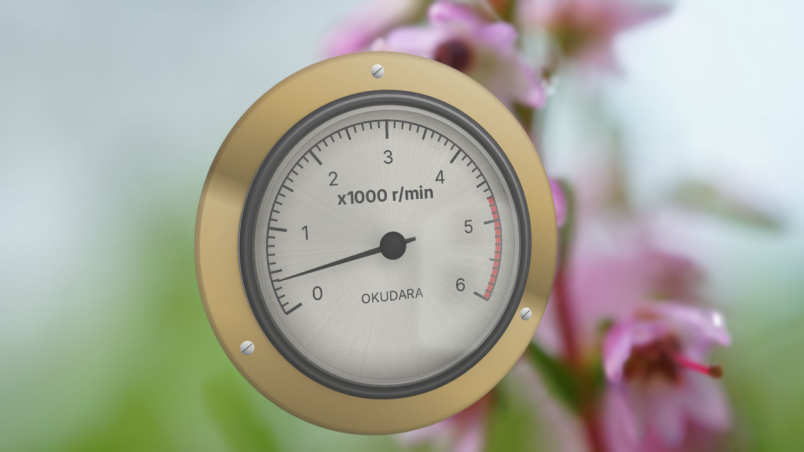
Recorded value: 400 rpm
